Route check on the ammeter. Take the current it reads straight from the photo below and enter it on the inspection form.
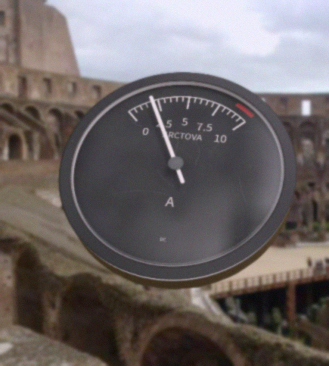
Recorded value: 2 A
